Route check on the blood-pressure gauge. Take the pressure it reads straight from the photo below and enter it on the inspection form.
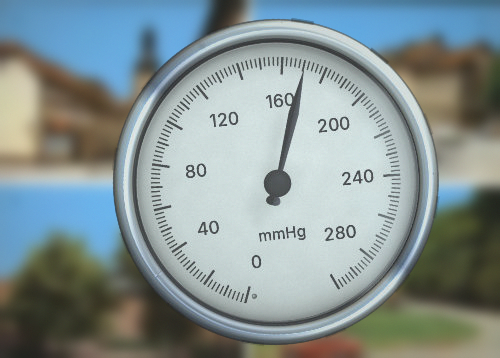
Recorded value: 170 mmHg
